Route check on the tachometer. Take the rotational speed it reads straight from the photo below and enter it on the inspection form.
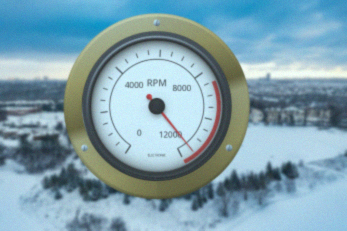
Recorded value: 11500 rpm
